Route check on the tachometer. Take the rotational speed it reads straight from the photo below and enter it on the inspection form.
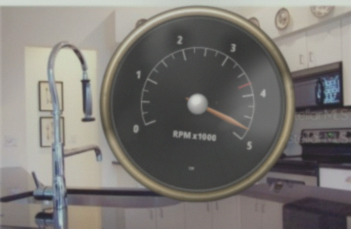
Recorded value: 4750 rpm
